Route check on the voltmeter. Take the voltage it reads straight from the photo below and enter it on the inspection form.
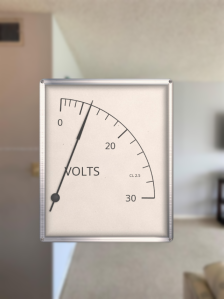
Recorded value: 12 V
